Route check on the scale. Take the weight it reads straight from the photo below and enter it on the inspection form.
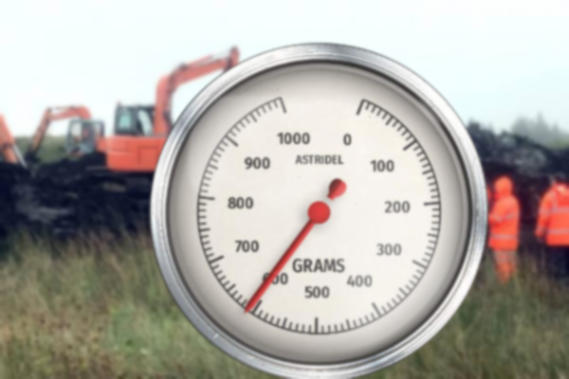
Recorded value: 610 g
